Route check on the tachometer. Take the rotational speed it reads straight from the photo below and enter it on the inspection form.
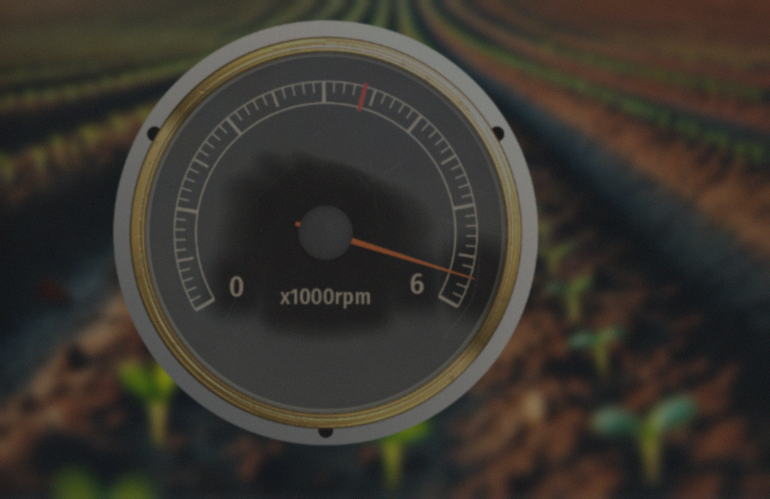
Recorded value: 5700 rpm
